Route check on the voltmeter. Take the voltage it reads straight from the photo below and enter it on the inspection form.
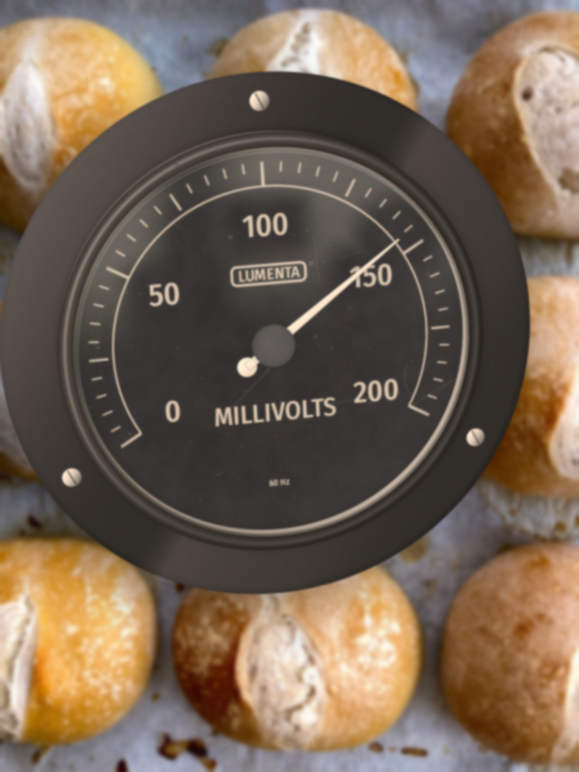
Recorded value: 145 mV
